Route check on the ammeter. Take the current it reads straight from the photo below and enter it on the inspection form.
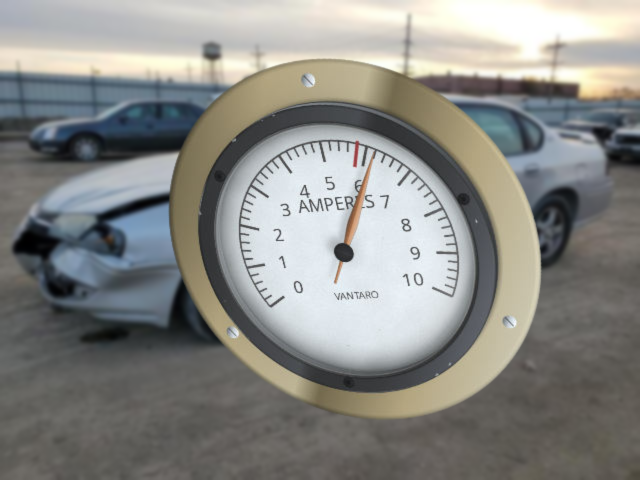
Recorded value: 6.2 A
